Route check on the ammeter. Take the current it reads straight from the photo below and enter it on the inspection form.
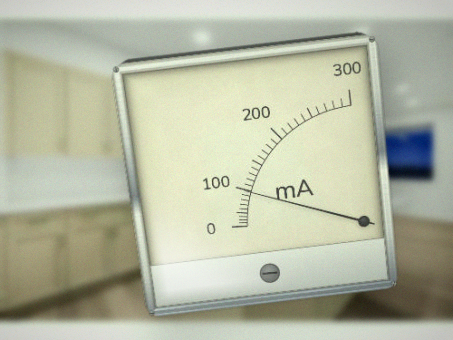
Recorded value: 100 mA
